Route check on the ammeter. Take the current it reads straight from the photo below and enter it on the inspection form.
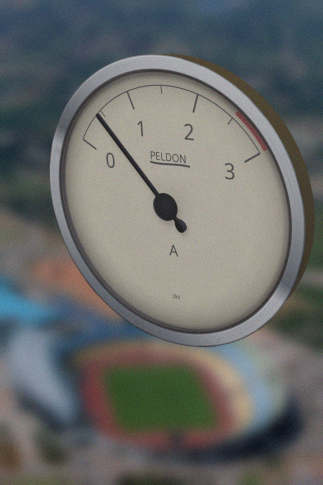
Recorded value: 0.5 A
